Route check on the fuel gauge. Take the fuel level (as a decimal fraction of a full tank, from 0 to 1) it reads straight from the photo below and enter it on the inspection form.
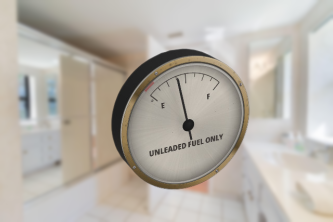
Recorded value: 0.375
